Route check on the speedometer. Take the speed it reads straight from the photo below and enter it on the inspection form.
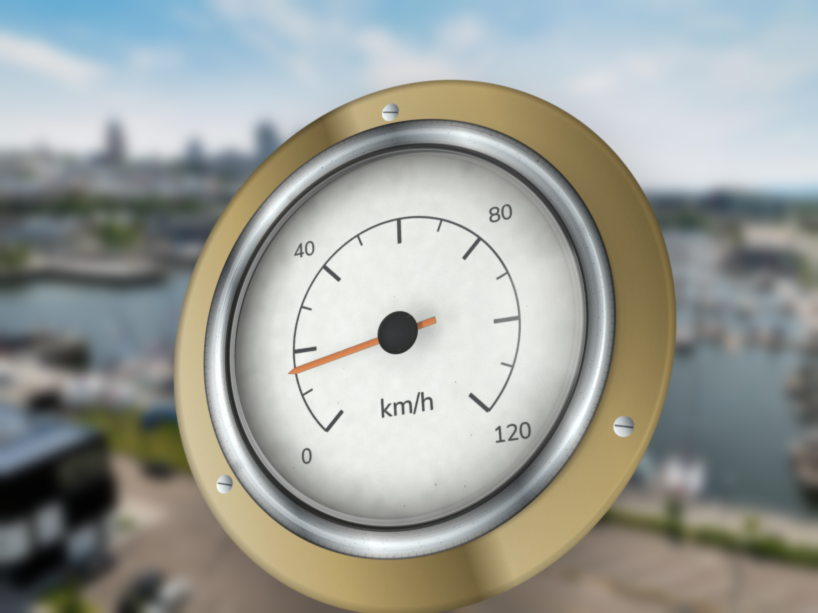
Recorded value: 15 km/h
